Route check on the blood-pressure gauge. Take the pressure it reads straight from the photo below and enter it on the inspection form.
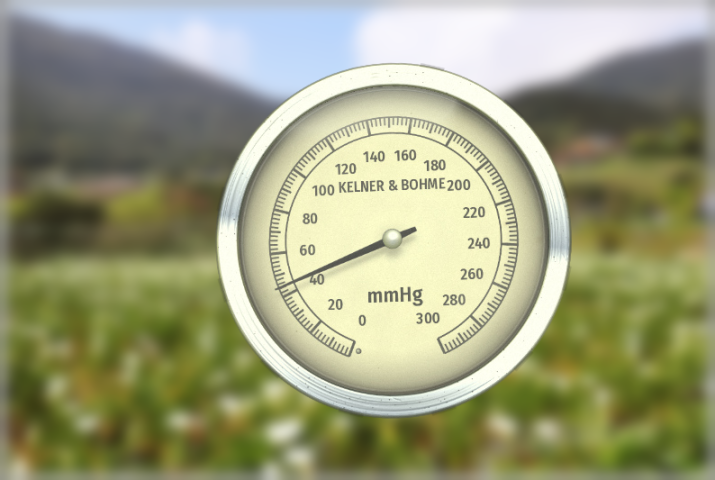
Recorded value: 44 mmHg
